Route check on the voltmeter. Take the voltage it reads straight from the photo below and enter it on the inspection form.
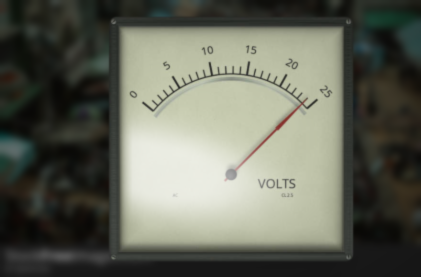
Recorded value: 24 V
